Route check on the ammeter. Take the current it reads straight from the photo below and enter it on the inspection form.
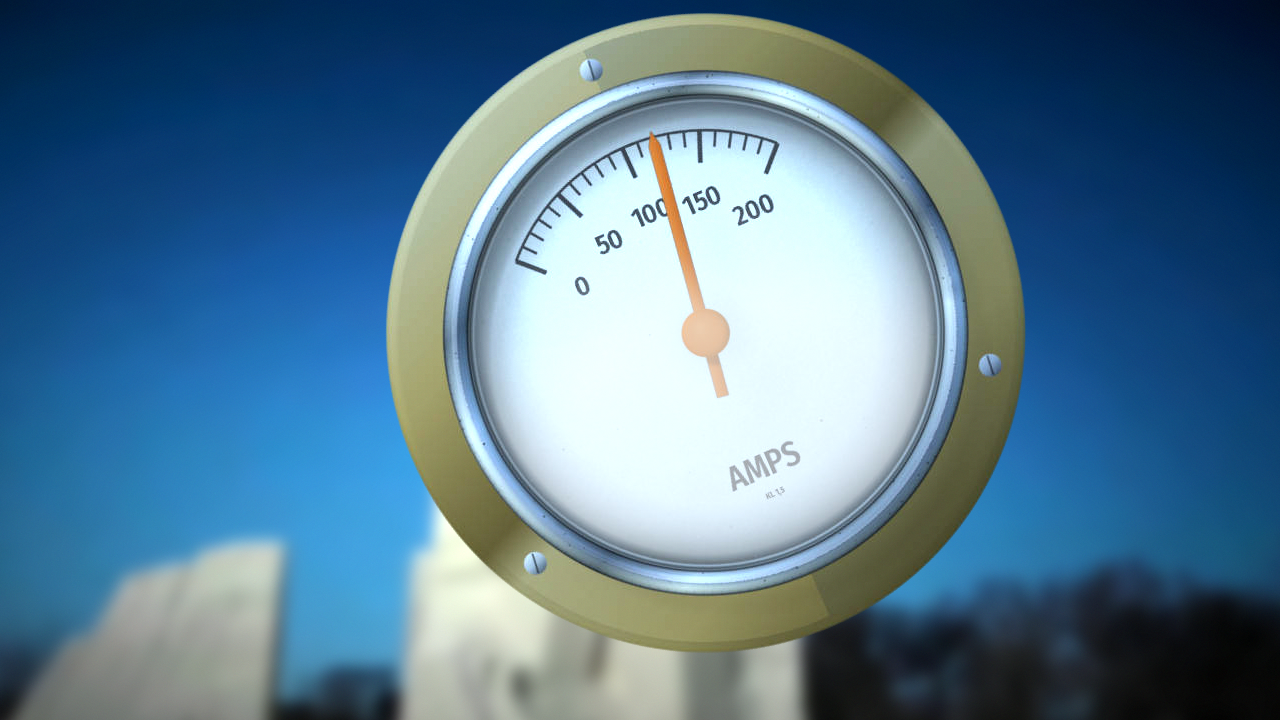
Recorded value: 120 A
